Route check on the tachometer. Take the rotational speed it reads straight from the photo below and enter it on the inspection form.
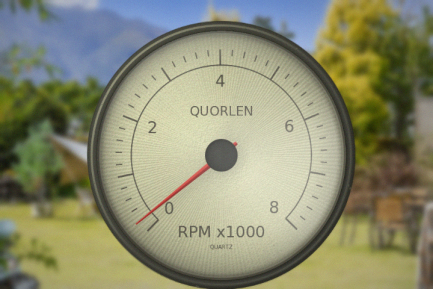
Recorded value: 200 rpm
